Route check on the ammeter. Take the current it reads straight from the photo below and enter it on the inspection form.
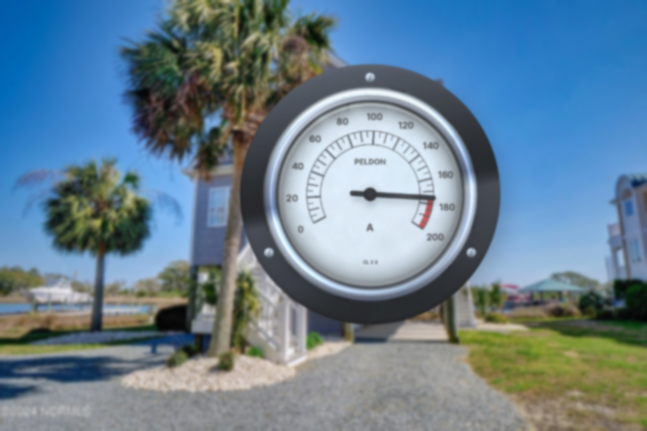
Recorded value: 175 A
